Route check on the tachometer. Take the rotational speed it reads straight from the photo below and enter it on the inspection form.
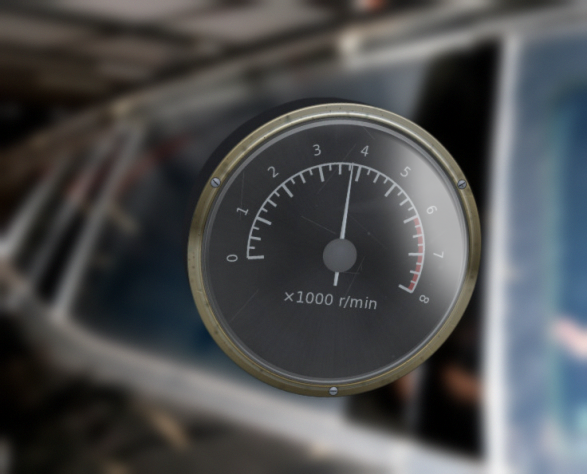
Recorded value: 3750 rpm
